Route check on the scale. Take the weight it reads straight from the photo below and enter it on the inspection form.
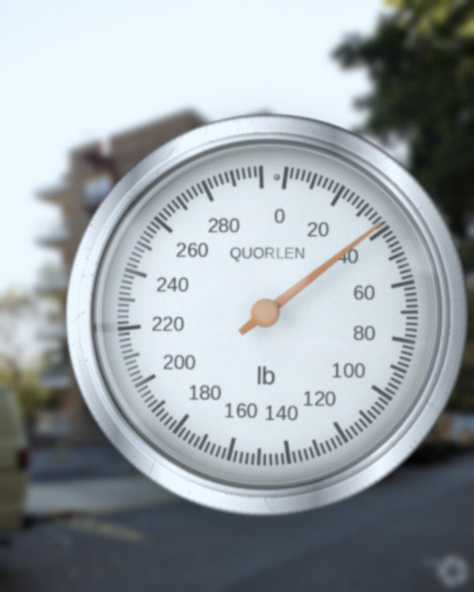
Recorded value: 38 lb
